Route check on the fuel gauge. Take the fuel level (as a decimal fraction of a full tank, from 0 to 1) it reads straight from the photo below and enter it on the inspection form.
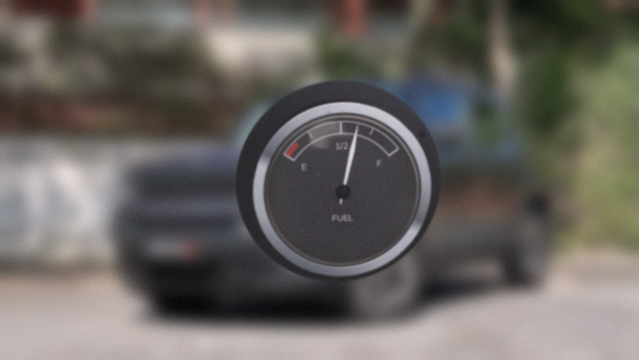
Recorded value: 0.625
